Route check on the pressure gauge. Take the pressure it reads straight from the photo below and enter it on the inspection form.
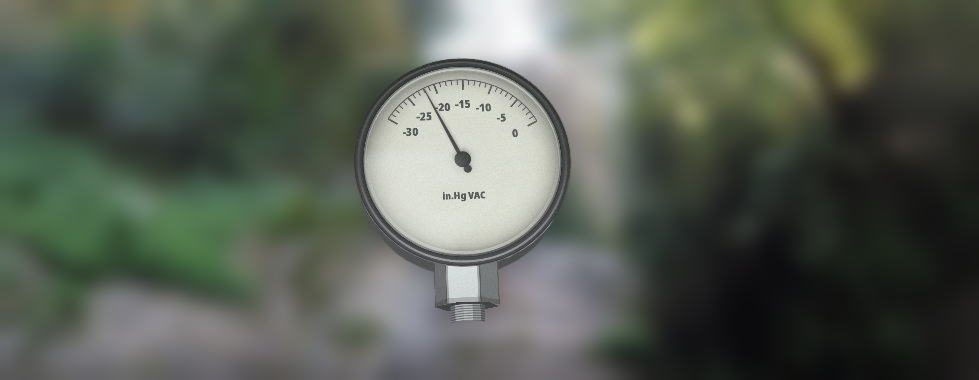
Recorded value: -22 inHg
